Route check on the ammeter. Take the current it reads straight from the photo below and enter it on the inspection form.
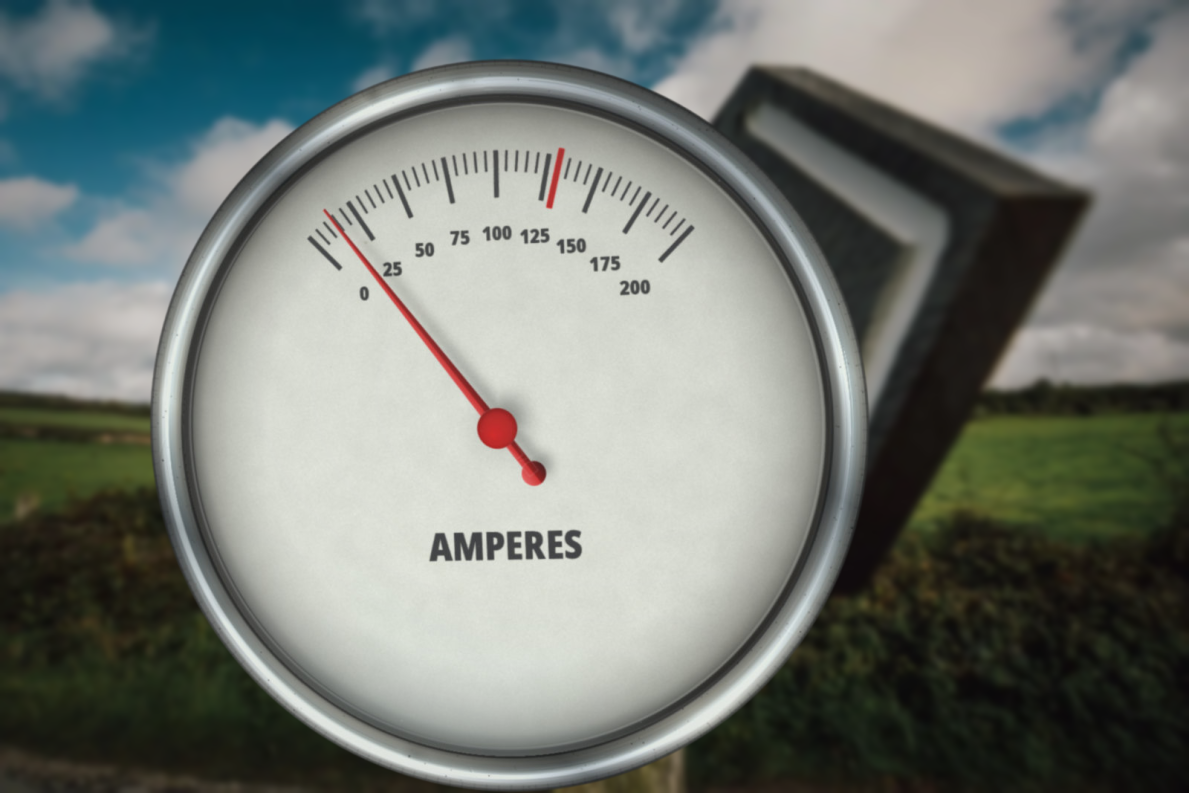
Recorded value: 15 A
